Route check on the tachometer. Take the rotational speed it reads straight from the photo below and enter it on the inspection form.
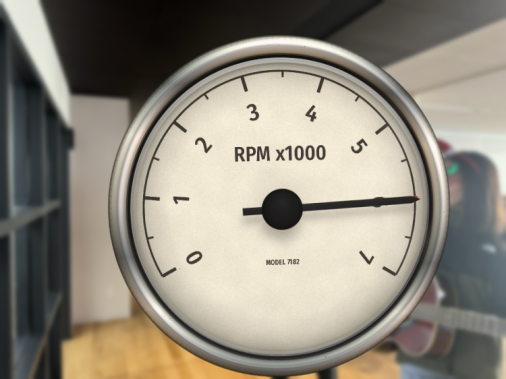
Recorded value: 6000 rpm
